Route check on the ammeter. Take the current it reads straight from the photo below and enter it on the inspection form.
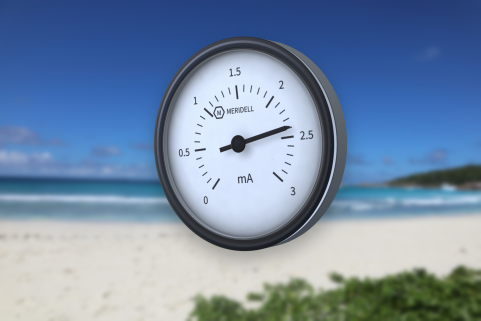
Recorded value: 2.4 mA
